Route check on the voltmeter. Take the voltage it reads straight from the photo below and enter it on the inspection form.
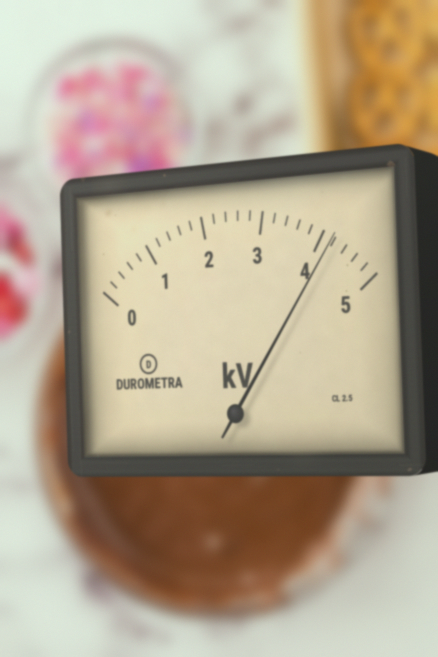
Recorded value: 4.2 kV
